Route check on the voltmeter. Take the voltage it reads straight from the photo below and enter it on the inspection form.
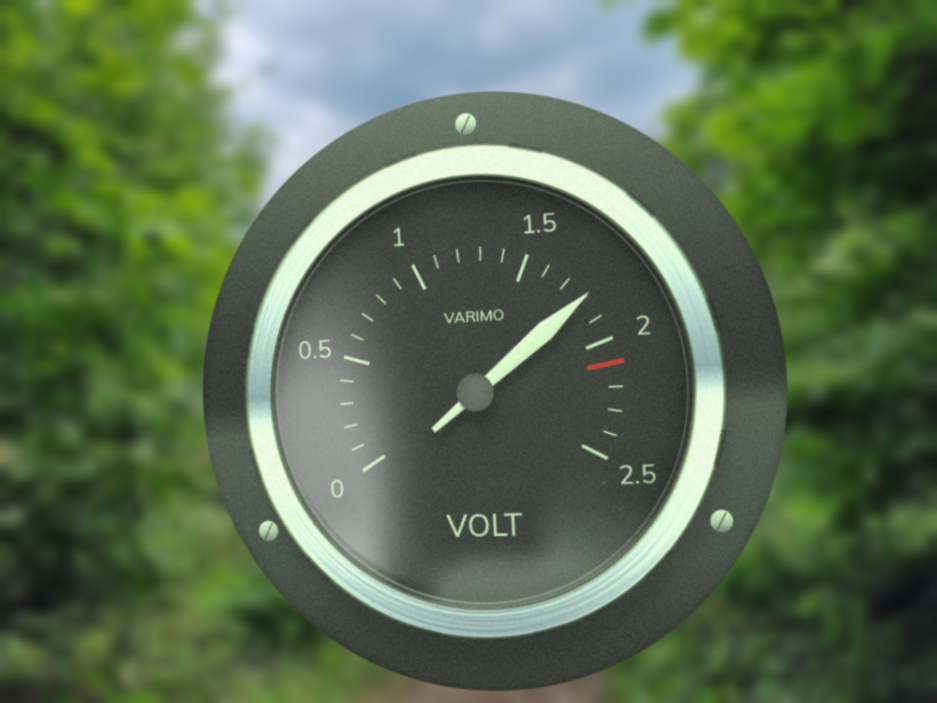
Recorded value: 1.8 V
